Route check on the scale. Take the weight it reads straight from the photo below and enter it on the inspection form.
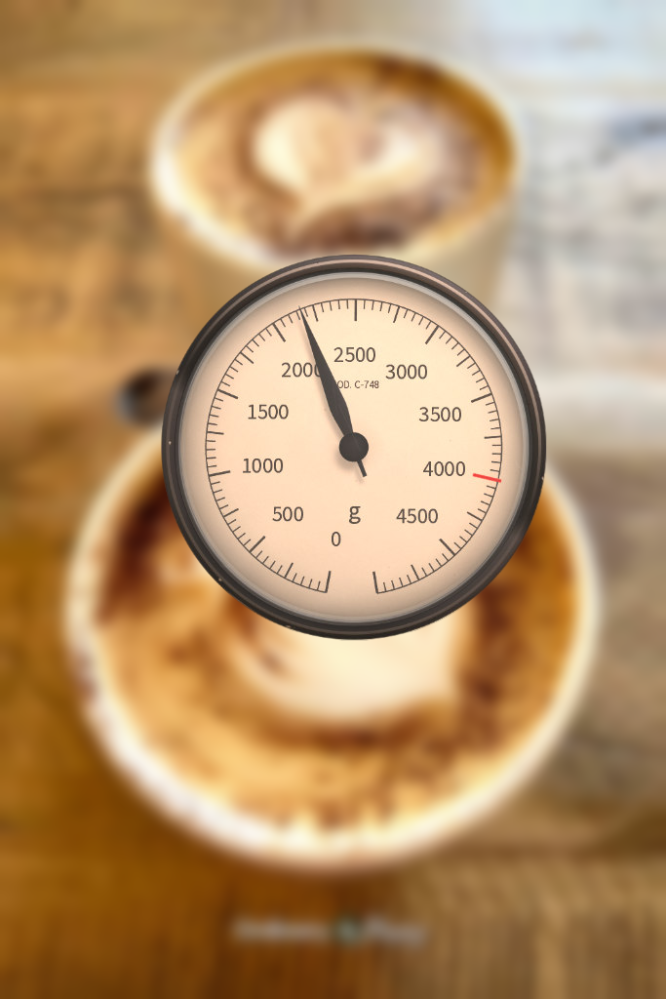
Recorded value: 2175 g
